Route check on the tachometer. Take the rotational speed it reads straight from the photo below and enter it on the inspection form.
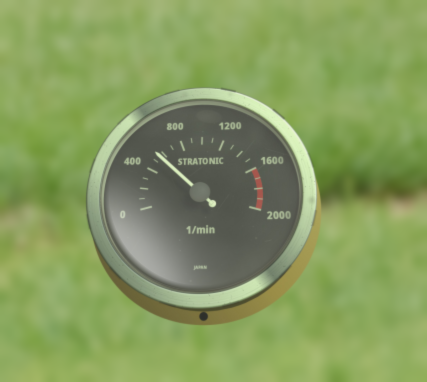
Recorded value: 550 rpm
